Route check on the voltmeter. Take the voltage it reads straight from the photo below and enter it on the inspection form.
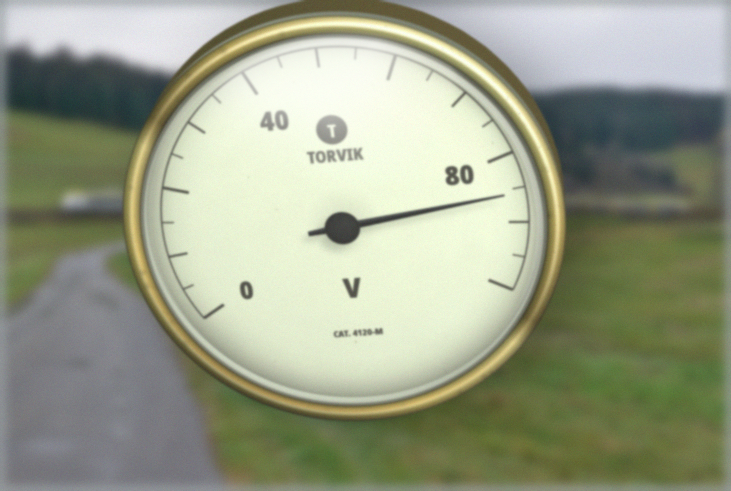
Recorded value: 85 V
